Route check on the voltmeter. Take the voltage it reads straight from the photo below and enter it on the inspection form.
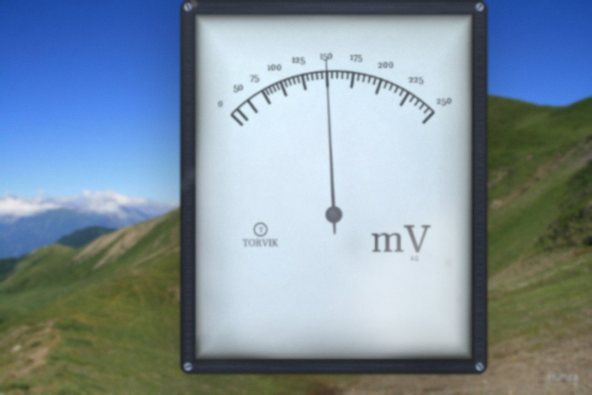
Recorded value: 150 mV
